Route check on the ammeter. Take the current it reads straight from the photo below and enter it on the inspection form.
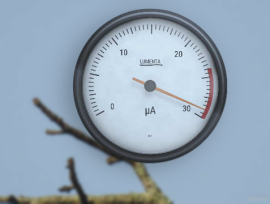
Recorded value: 29 µA
